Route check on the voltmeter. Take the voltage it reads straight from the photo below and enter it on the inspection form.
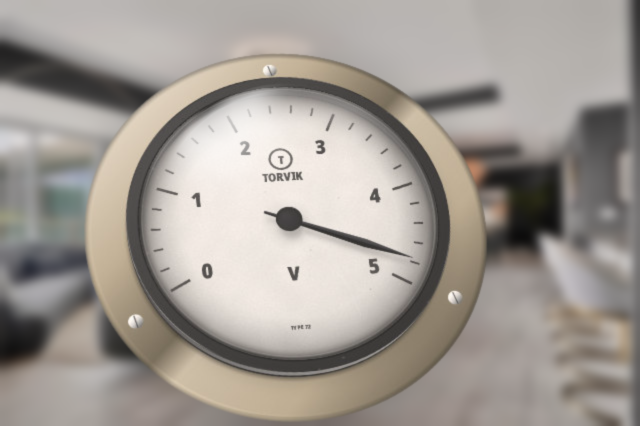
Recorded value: 4.8 V
